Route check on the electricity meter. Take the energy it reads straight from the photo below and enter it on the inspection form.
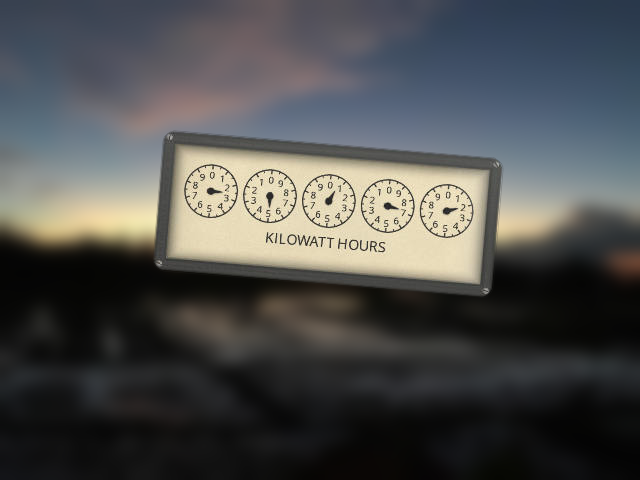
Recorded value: 25072 kWh
